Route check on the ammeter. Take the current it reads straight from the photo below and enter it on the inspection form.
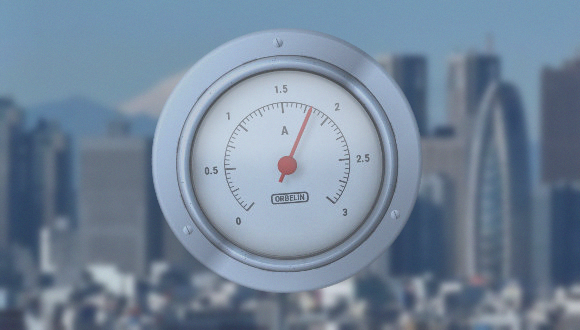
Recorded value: 1.8 A
